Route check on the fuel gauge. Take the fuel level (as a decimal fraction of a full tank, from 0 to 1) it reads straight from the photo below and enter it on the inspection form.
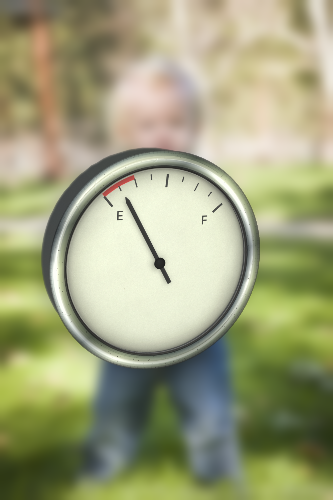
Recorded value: 0.125
